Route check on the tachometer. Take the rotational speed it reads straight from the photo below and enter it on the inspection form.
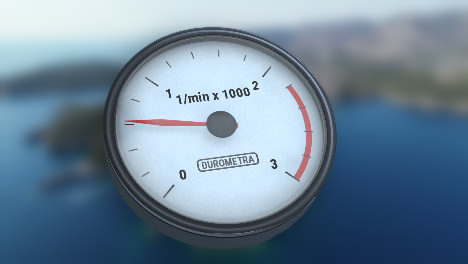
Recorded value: 600 rpm
